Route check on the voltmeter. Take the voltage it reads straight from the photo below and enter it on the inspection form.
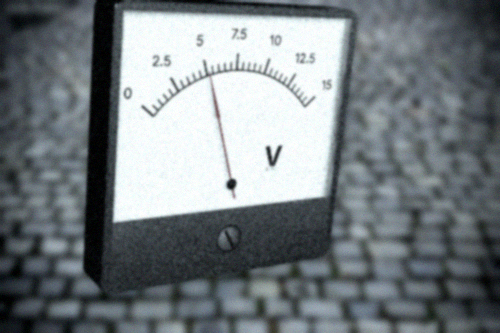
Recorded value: 5 V
